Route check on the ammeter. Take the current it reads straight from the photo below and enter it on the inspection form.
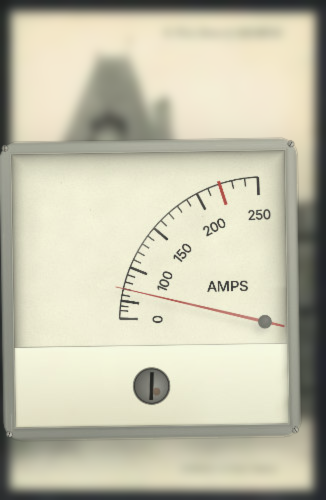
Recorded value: 70 A
